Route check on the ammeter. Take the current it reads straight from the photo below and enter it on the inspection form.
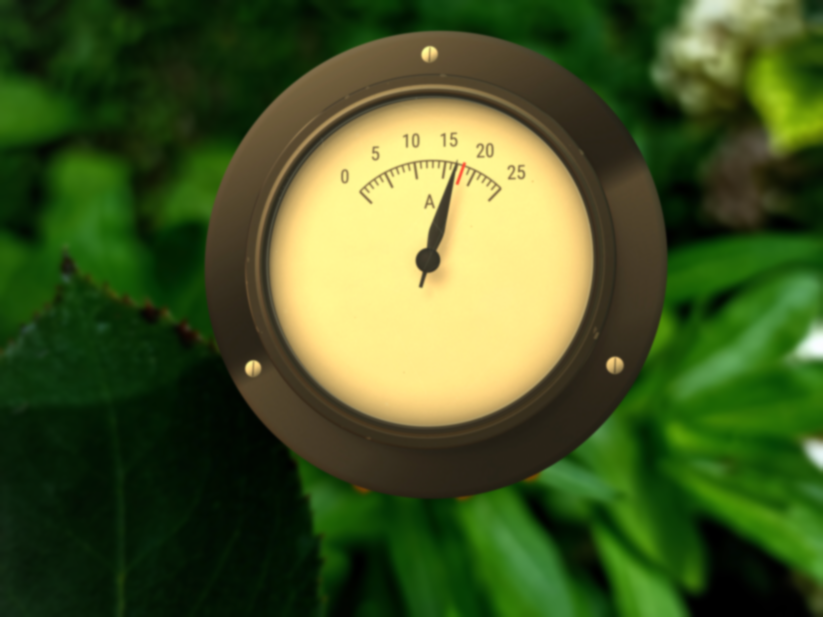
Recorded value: 17 A
